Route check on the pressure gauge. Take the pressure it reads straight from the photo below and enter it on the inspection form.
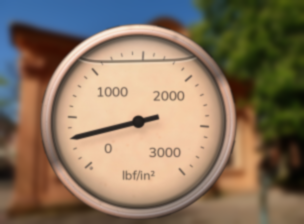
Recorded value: 300 psi
